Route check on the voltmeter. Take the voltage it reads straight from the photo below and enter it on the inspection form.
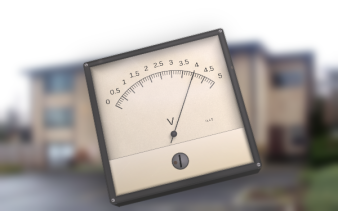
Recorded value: 4 V
